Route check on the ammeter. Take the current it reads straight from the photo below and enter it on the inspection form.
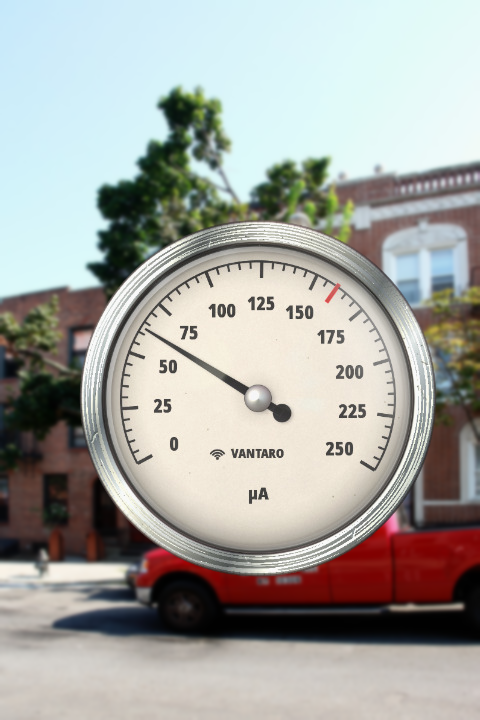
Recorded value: 62.5 µA
